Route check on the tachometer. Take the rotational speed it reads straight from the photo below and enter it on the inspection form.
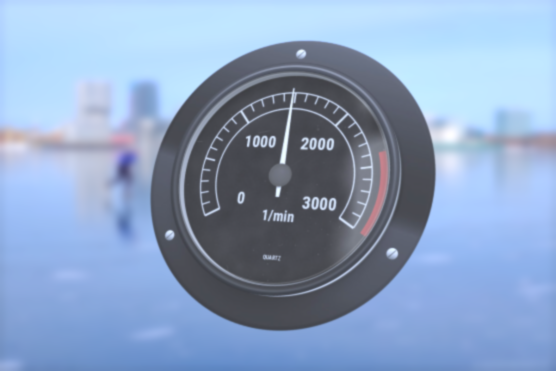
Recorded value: 1500 rpm
